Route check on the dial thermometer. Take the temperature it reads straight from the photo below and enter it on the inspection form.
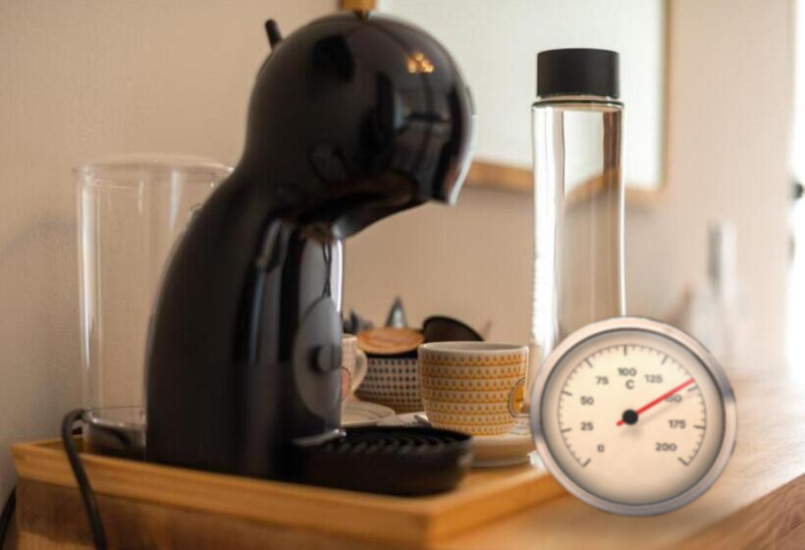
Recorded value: 145 °C
